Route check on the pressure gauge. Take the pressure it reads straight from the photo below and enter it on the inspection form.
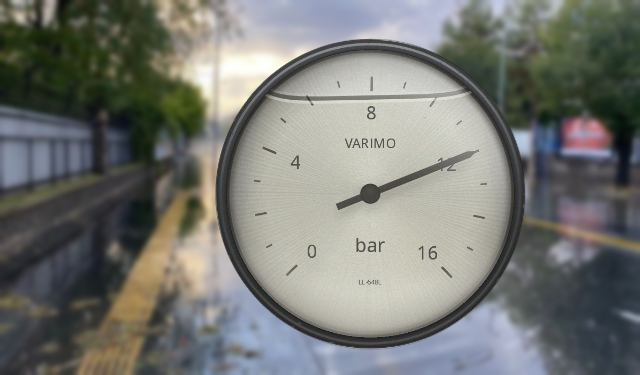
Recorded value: 12 bar
